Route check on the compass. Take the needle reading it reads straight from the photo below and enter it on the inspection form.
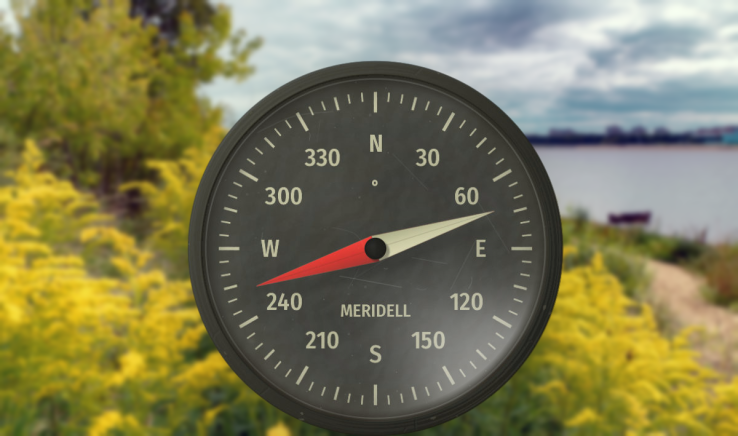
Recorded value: 252.5 °
